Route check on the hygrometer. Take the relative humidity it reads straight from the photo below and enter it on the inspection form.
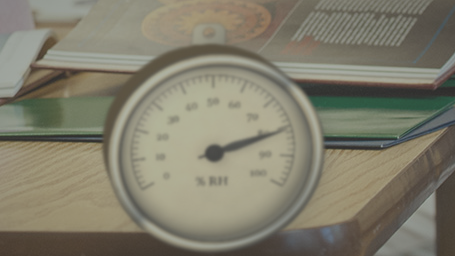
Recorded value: 80 %
